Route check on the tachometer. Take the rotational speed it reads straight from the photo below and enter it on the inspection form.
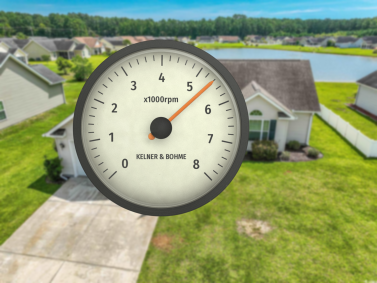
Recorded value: 5400 rpm
